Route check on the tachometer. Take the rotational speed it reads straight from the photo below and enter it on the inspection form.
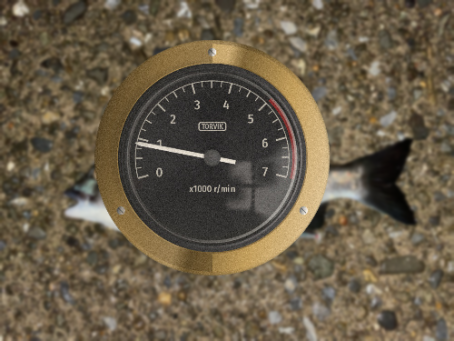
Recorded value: 875 rpm
